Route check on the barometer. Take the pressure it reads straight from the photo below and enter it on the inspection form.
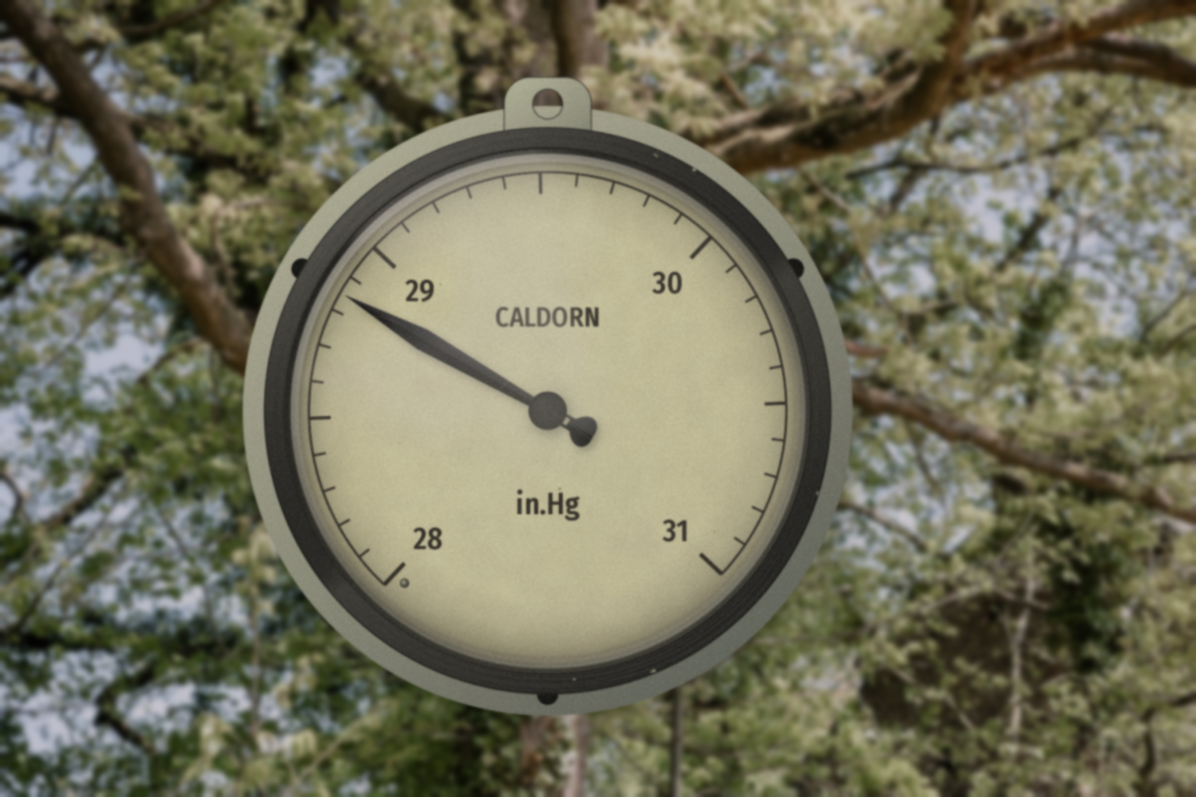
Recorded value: 28.85 inHg
